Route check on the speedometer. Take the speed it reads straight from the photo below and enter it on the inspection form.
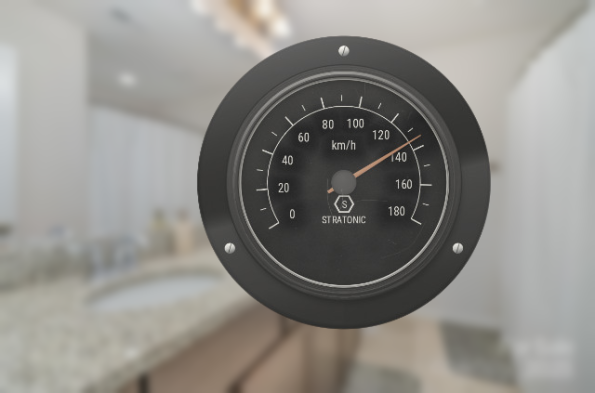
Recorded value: 135 km/h
